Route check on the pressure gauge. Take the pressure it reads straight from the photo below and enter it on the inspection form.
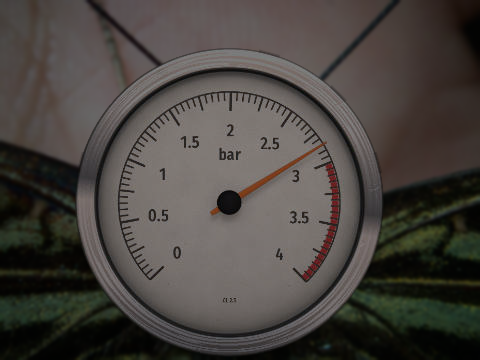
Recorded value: 2.85 bar
